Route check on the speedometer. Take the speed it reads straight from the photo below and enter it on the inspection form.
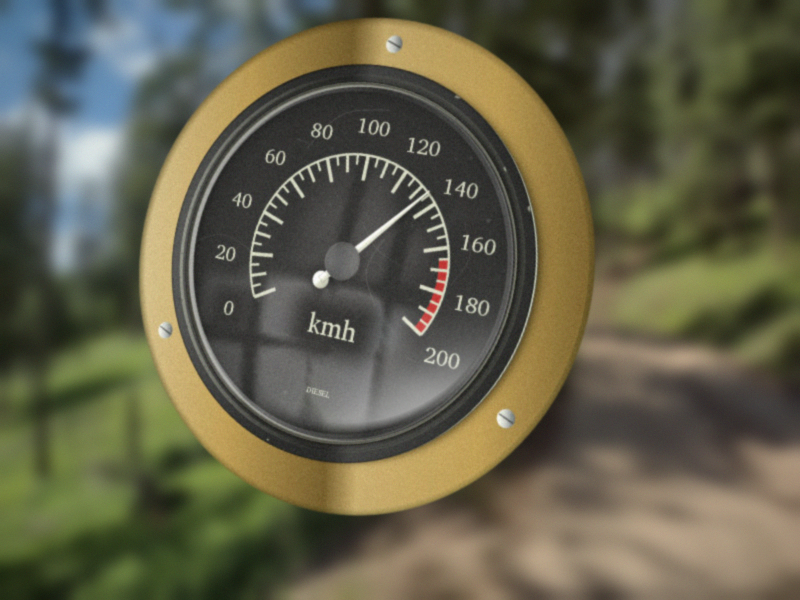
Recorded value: 135 km/h
